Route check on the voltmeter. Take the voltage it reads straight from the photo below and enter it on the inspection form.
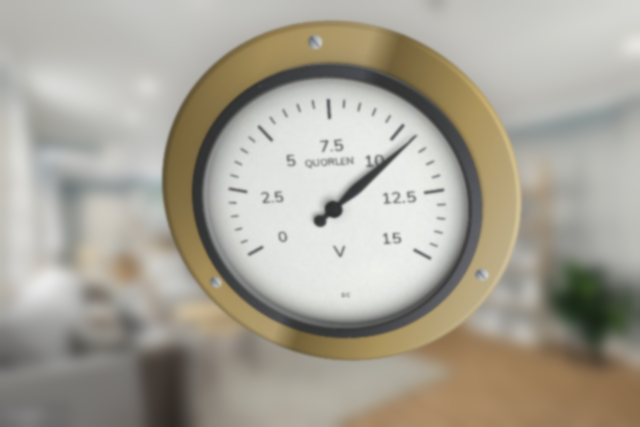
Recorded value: 10.5 V
